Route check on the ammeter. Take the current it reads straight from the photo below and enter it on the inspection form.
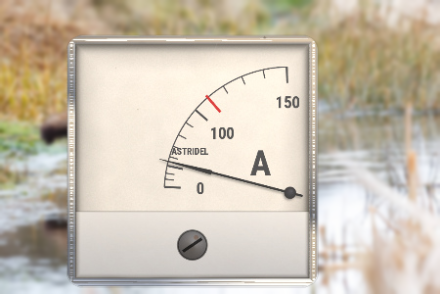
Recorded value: 55 A
